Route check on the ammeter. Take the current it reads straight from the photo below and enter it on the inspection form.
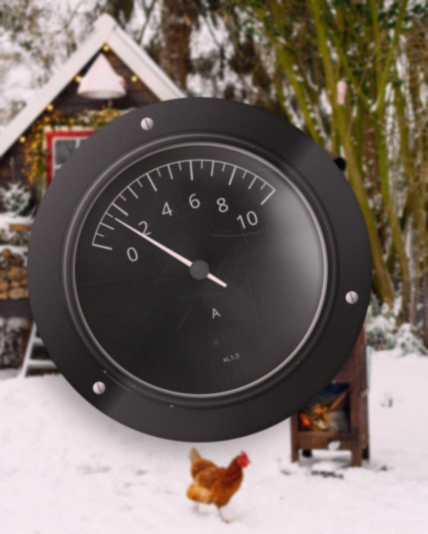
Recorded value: 1.5 A
